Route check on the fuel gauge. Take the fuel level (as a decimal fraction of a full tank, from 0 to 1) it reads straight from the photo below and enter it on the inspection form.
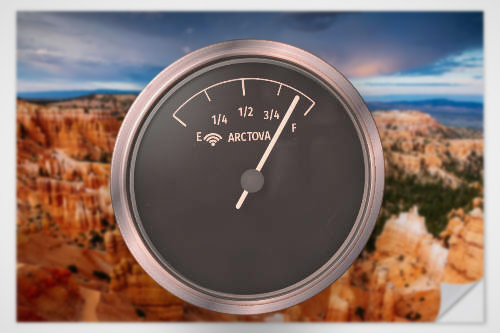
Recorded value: 0.875
